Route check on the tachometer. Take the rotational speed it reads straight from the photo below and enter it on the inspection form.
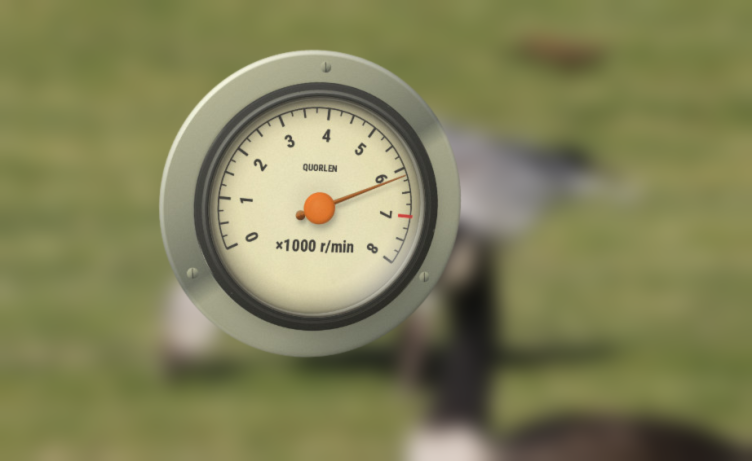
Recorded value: 6125 rpm
